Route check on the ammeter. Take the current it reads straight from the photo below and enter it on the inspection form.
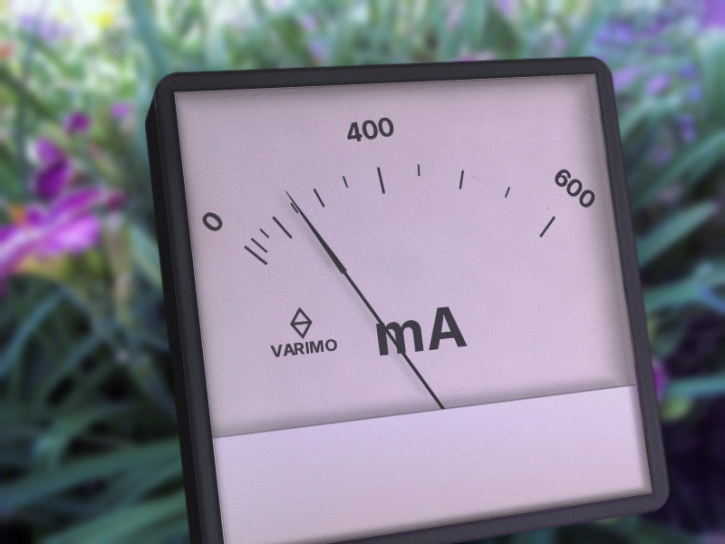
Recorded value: 250 mA
